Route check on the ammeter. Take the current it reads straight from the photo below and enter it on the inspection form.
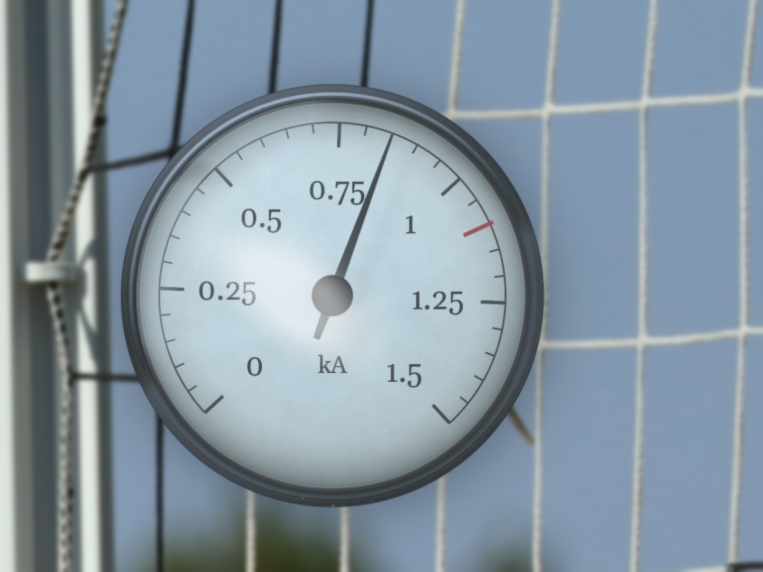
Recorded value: 0.85 kA
